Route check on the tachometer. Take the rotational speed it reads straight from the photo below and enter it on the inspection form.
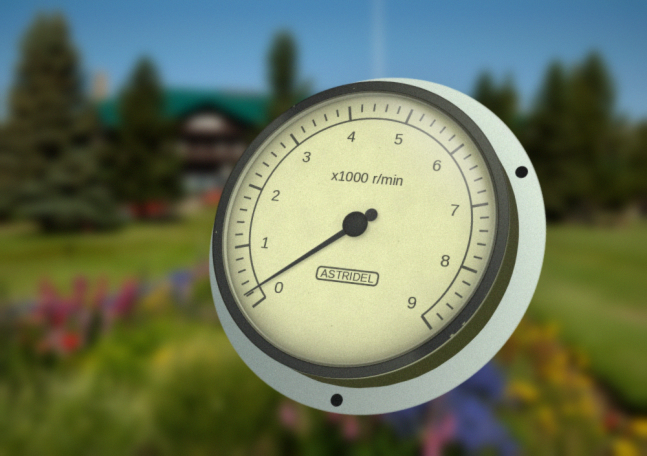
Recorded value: 200 rpm
